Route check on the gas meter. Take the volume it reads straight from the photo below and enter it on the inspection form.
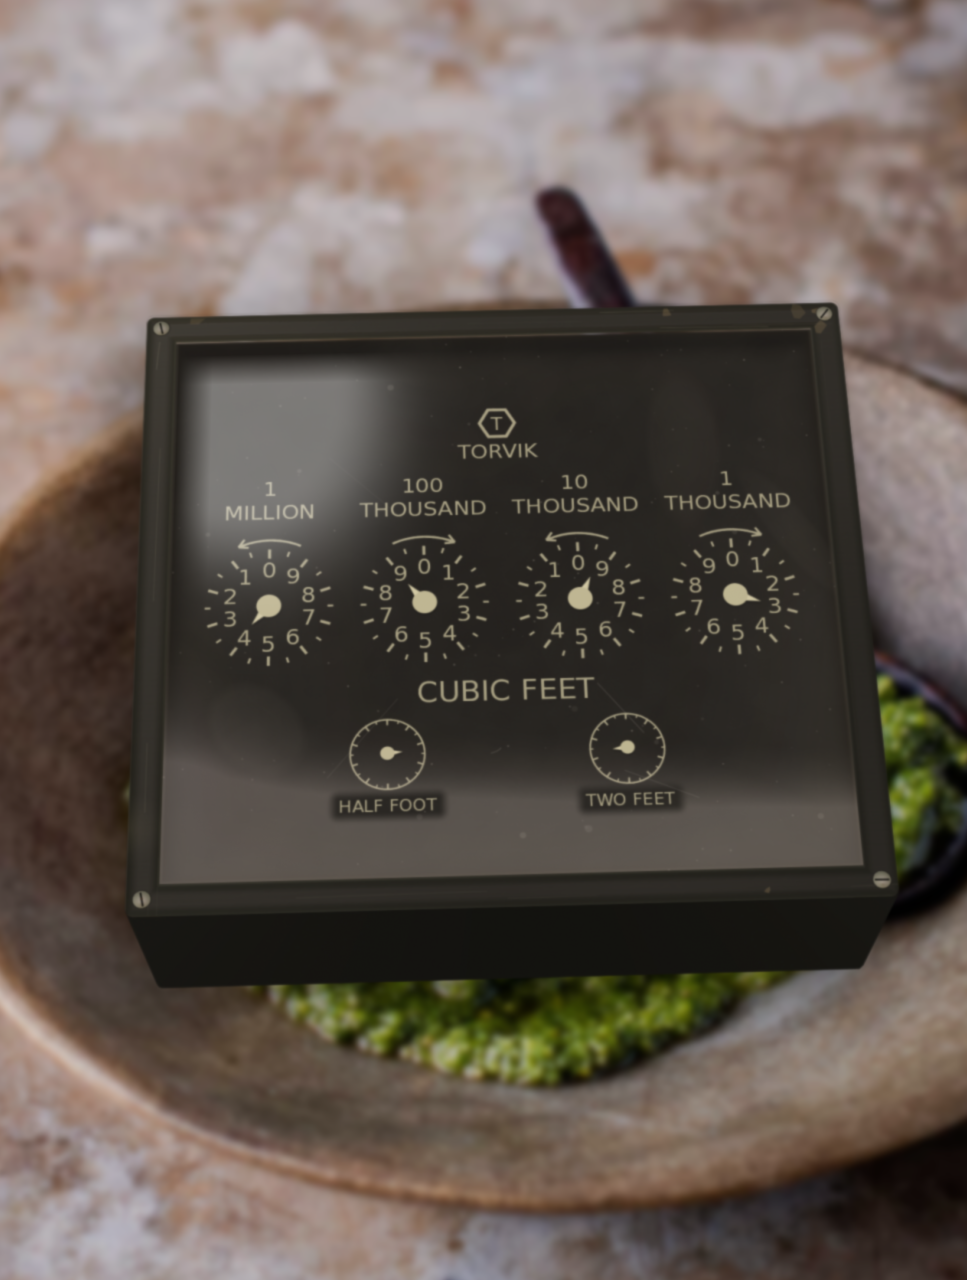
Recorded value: 389300 ft³
